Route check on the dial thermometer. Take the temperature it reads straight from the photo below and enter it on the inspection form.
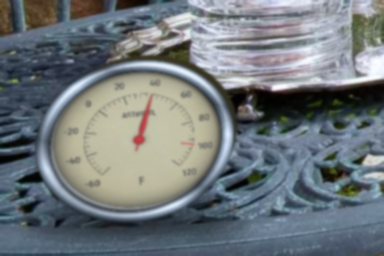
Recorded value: 40 °F
